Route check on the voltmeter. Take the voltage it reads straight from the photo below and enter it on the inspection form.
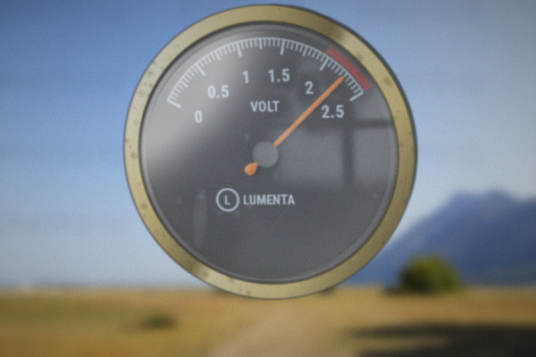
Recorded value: 2.25 V
